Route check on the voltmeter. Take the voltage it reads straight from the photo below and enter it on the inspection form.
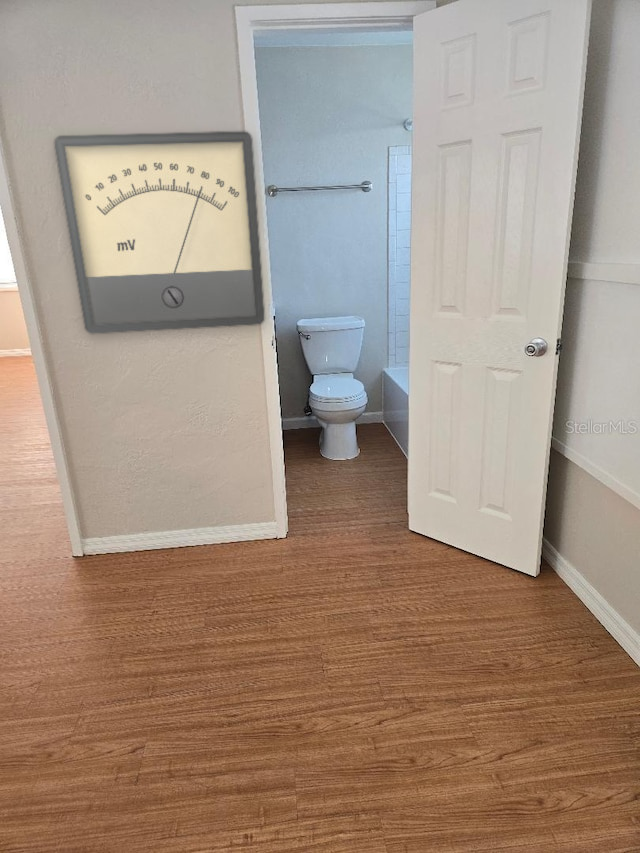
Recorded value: 80 mV
